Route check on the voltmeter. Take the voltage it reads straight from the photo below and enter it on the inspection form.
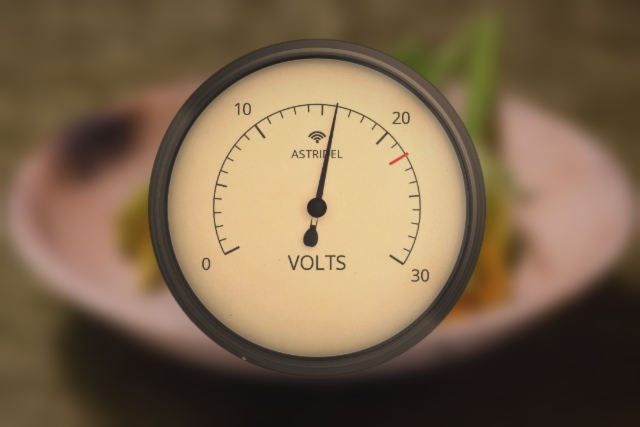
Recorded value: 16 V
